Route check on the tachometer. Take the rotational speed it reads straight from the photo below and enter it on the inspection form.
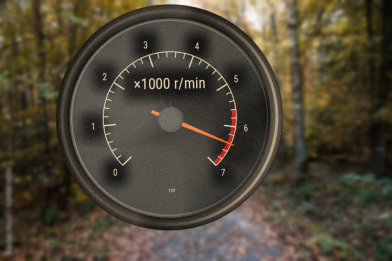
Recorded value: 6400 rpm
